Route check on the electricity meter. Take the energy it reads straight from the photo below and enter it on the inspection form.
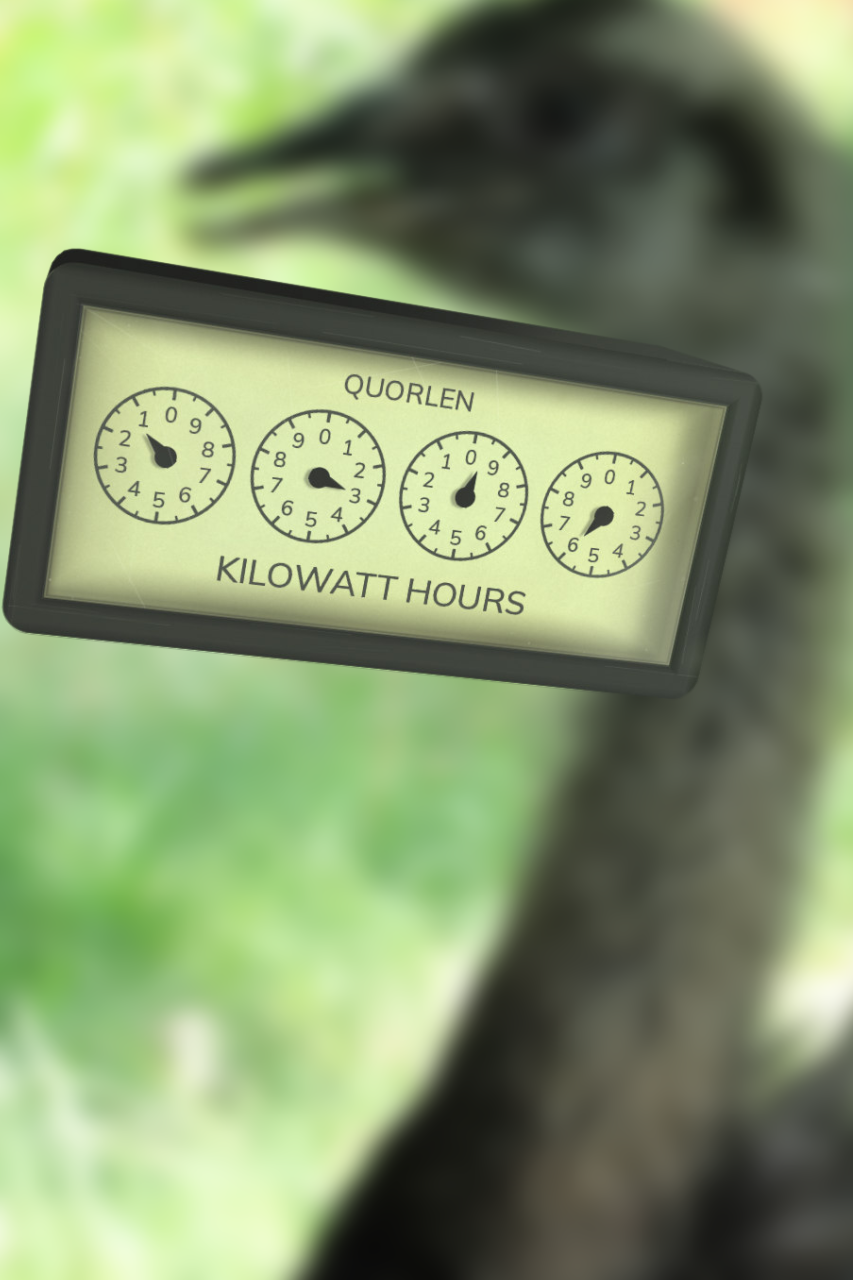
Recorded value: 1296 kWh
